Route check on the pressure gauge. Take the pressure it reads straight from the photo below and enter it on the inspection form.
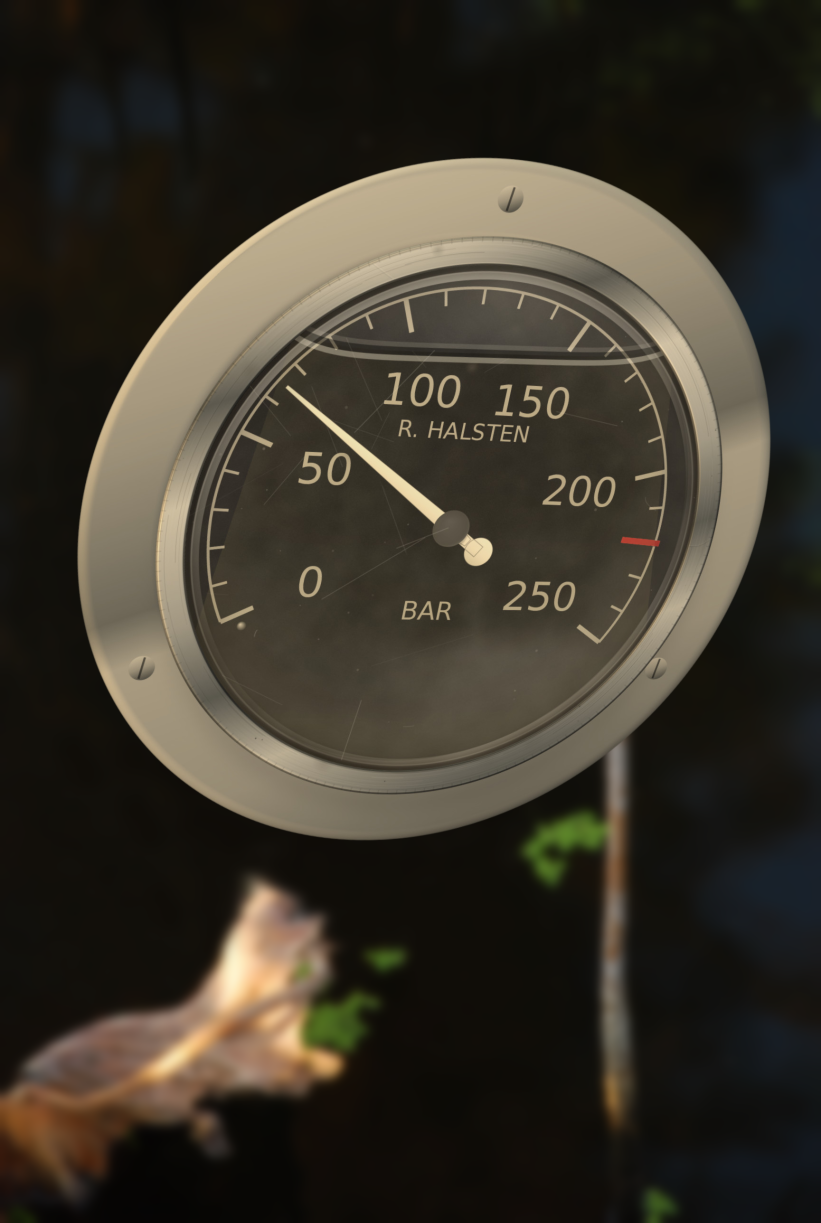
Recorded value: 65 bar
